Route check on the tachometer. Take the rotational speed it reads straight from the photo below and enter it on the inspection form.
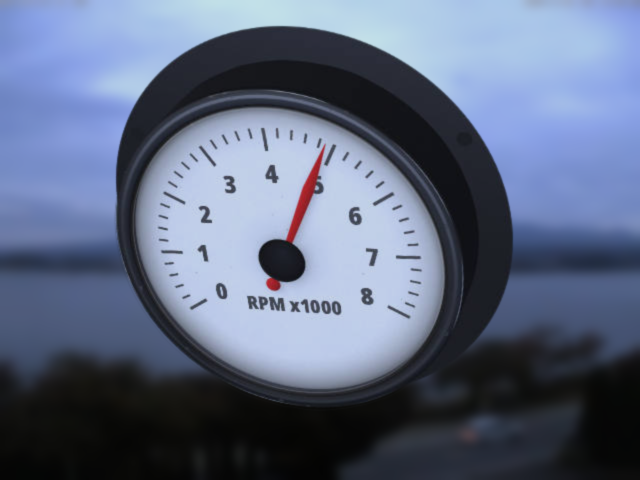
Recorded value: 4900 rpm
